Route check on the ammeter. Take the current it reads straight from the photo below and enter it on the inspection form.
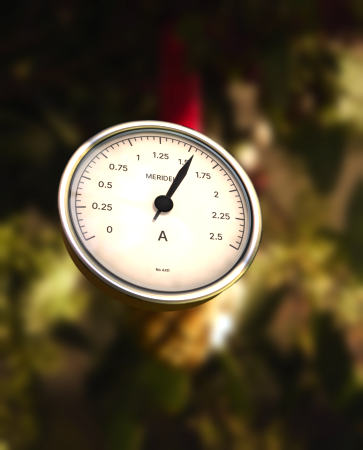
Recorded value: 1.55 A
